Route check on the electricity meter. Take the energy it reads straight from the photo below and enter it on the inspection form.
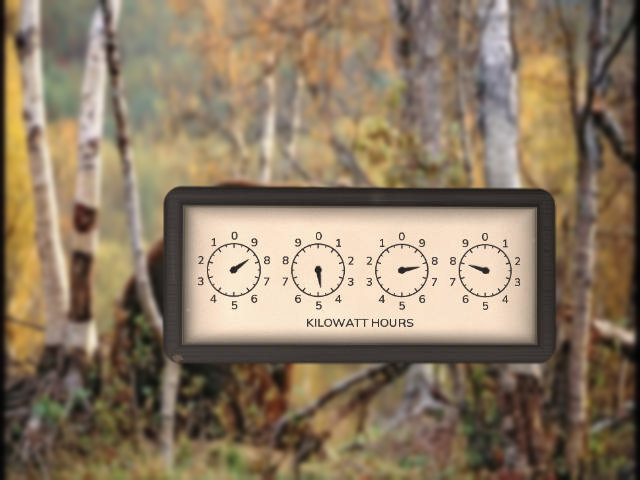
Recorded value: 8478 kWh
